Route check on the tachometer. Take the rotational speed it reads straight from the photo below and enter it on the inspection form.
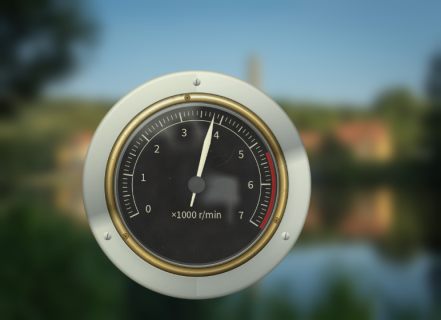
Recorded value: 3800 rpm
